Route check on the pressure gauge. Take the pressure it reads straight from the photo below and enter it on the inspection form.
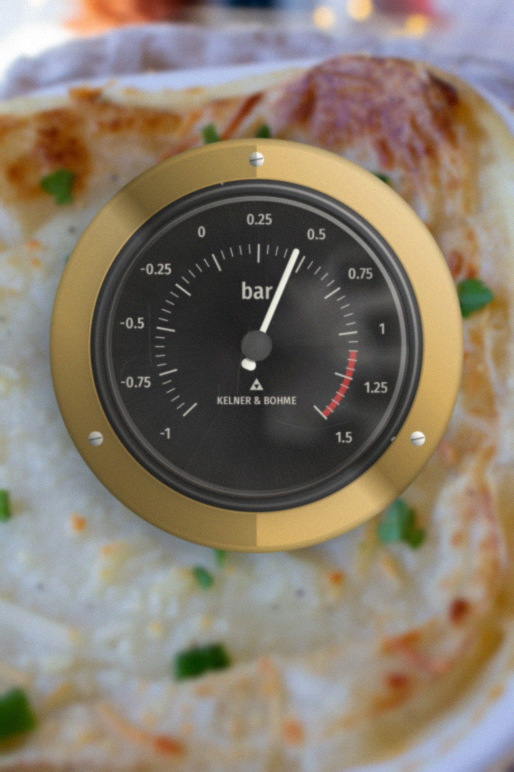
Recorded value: 0.45 bar
